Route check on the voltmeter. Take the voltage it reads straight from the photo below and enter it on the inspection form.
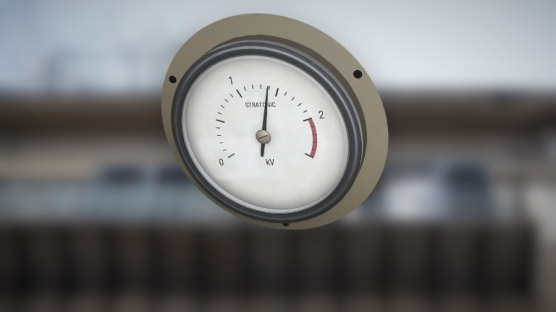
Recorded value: 1.4 kV
